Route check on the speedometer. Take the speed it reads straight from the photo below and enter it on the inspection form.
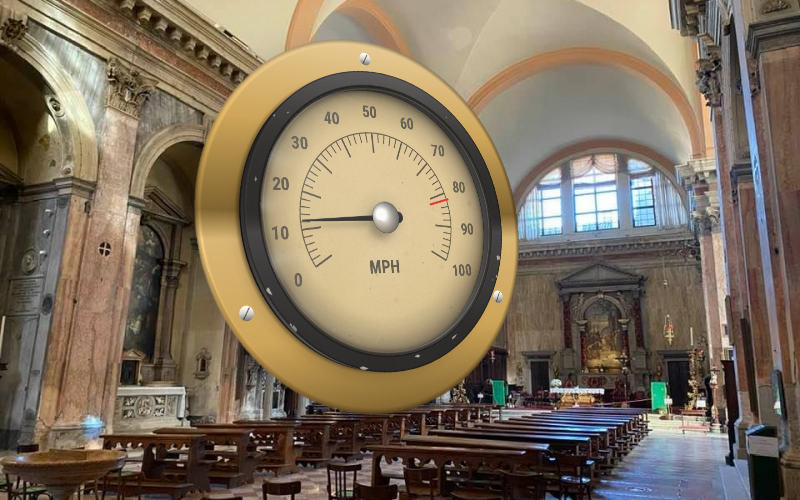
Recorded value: 12 mph
